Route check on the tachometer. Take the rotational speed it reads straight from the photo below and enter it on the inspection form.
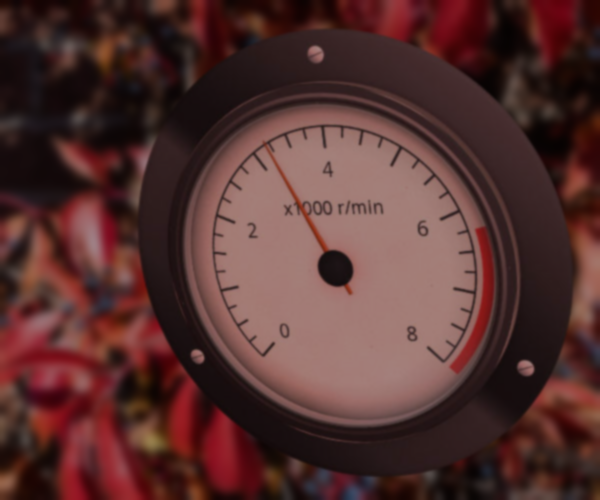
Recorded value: 3250 rpm
